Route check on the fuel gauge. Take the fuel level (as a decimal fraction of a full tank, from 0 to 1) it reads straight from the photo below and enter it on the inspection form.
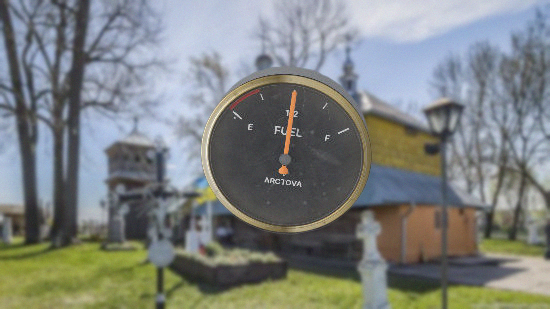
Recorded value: 0.5
